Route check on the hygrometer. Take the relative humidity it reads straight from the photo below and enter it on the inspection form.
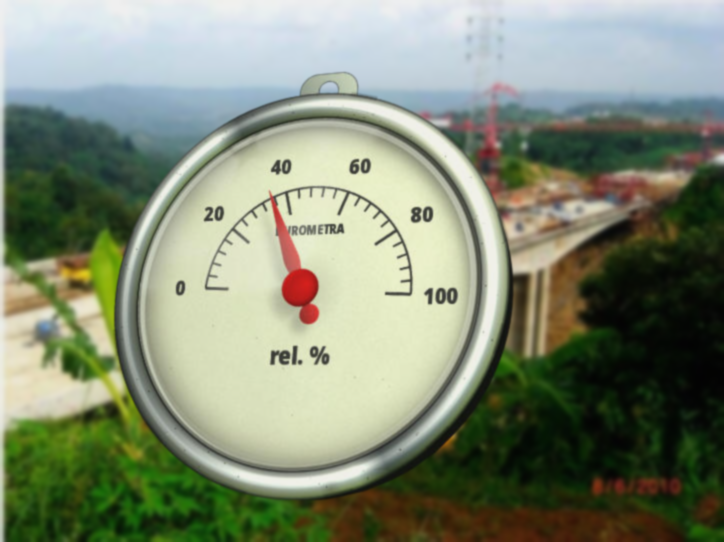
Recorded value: 36 %
